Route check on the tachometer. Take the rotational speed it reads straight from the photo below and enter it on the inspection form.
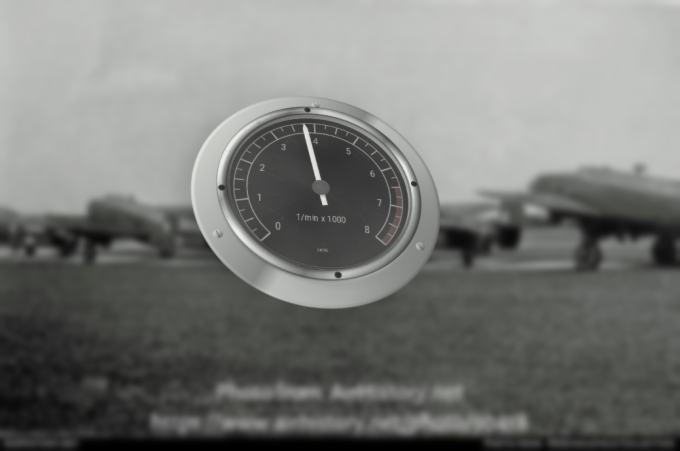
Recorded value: 3750 rpm
